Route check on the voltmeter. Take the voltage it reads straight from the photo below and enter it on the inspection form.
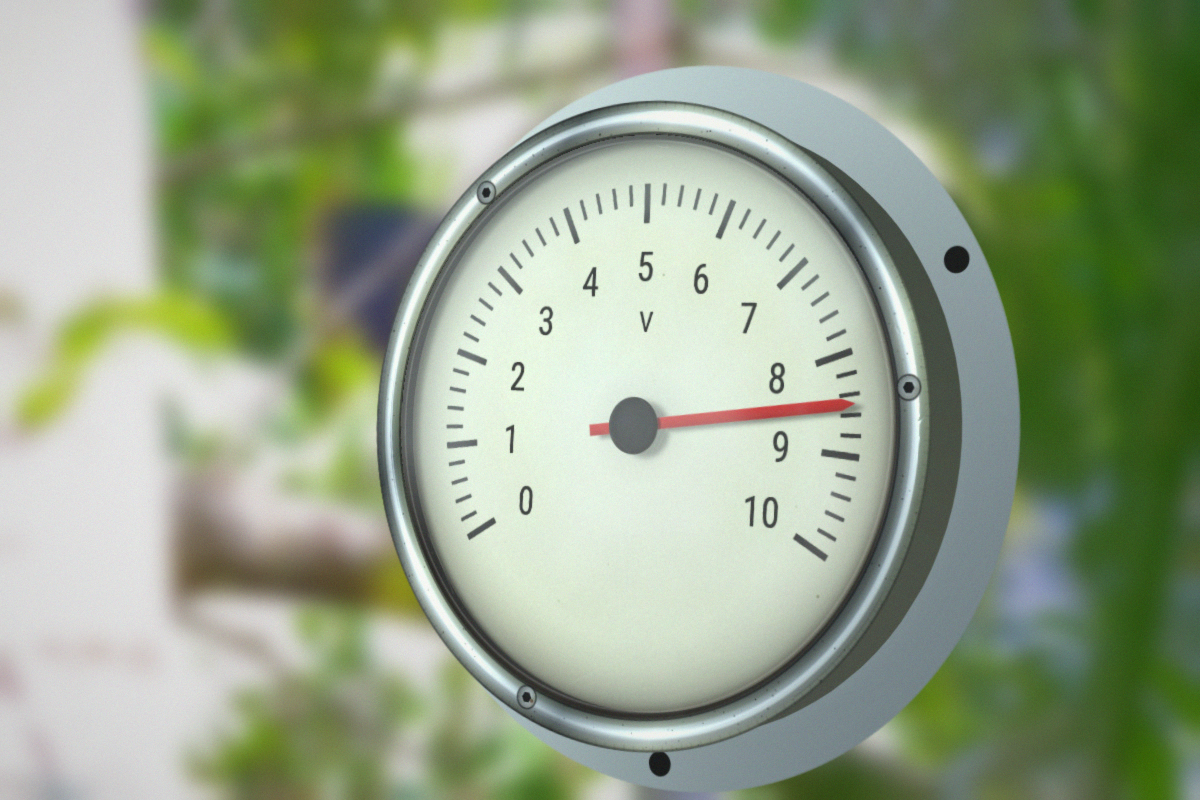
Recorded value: 8.5 V
